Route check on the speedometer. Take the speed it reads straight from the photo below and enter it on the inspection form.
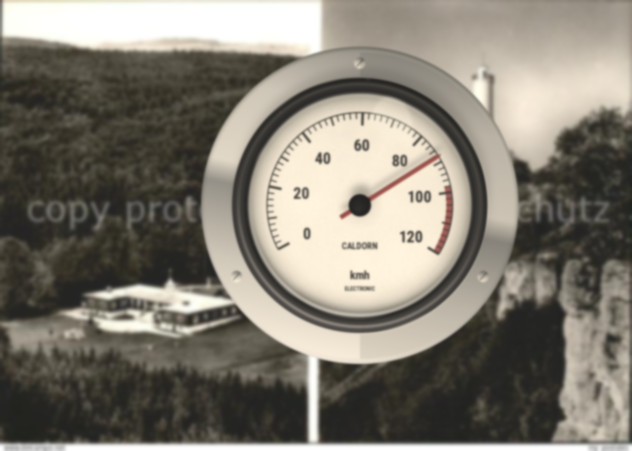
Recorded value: 88 km/h
